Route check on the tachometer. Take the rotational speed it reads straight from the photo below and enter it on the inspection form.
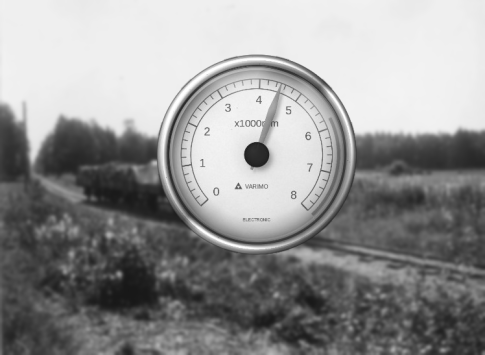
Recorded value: 4500 rpm
